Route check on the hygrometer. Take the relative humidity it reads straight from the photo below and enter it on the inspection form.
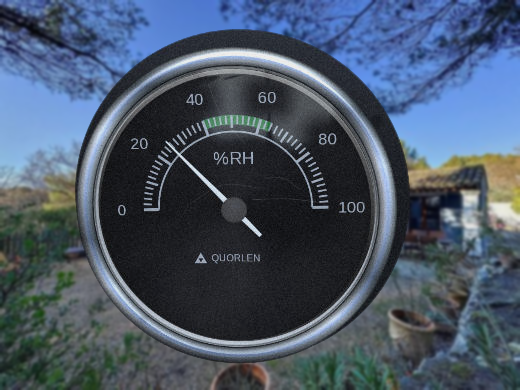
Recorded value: 26 %
